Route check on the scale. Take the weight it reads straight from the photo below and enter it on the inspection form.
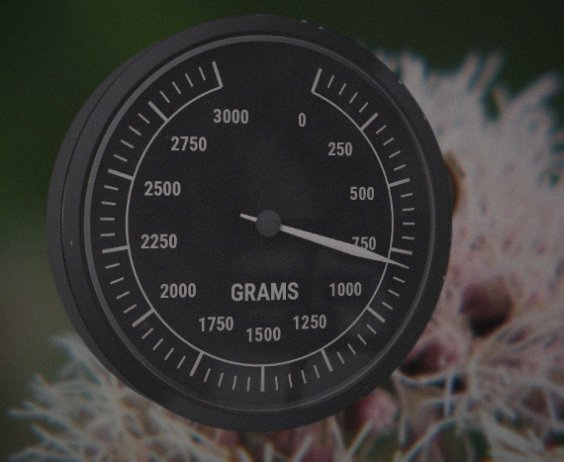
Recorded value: 800 g
